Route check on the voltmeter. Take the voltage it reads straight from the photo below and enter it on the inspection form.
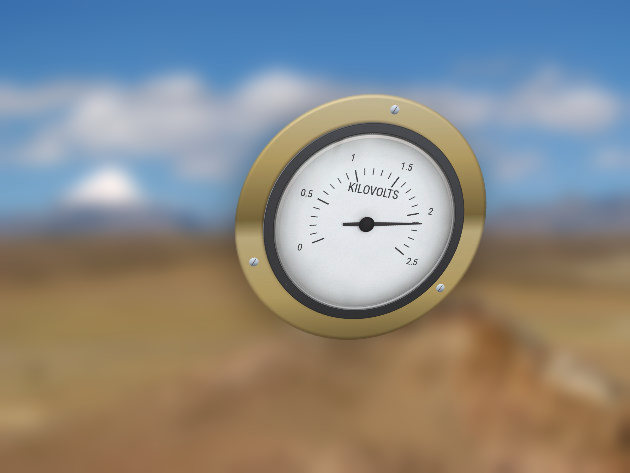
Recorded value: 2.1 kV
